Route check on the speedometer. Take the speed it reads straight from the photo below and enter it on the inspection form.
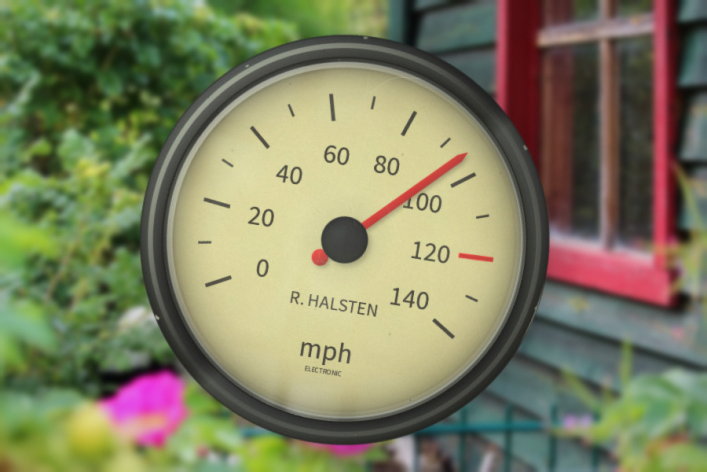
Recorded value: 95 mph
